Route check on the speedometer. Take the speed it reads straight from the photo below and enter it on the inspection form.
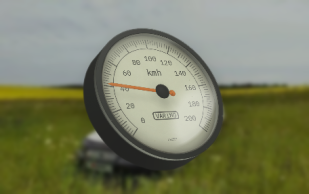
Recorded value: 40 km/h
